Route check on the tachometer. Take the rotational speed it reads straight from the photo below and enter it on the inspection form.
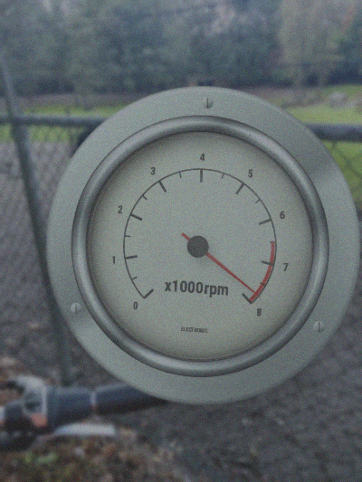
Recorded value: 7750 rpm
